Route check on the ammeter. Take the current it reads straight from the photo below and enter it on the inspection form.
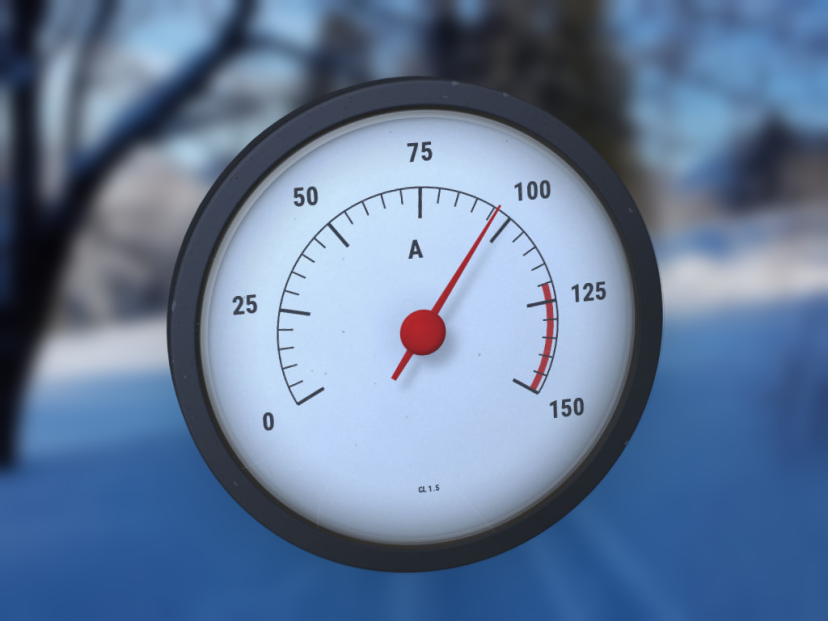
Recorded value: 95 A
